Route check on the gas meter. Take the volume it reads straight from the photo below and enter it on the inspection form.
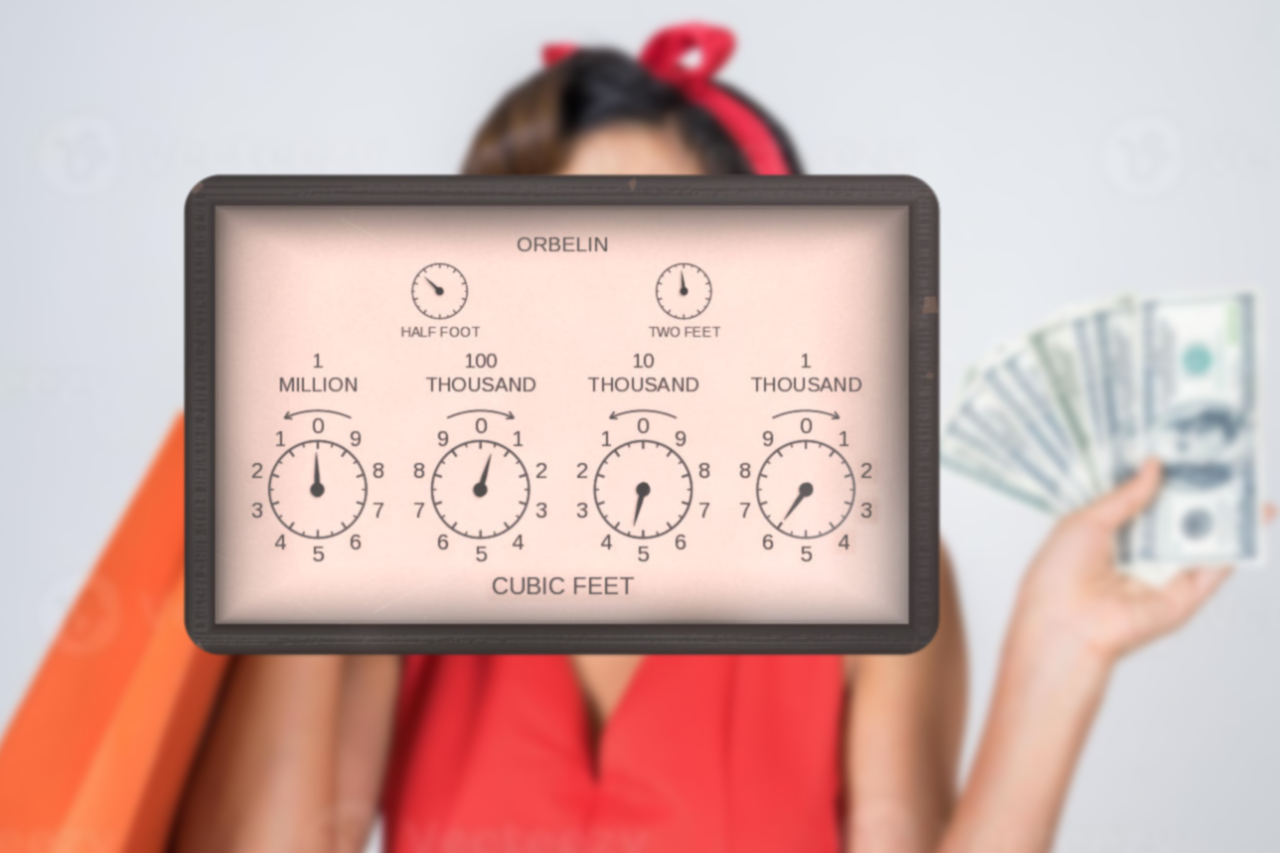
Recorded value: 4600 ft³
